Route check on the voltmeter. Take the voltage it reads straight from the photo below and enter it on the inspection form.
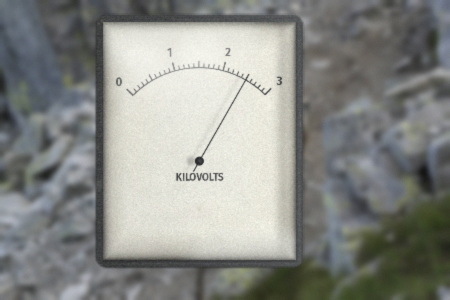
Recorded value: 2.5 kV
